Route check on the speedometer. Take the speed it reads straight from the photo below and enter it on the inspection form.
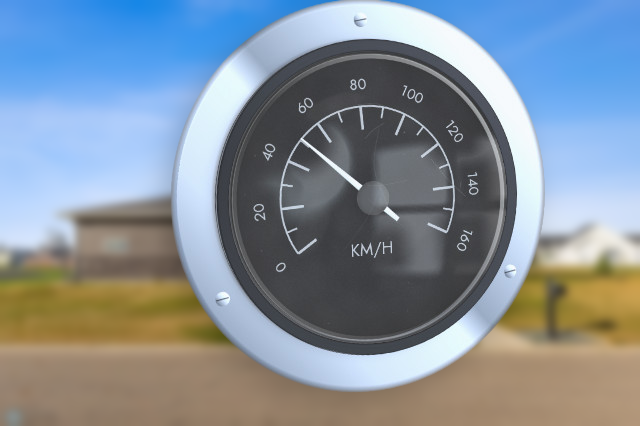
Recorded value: 50 km/h
